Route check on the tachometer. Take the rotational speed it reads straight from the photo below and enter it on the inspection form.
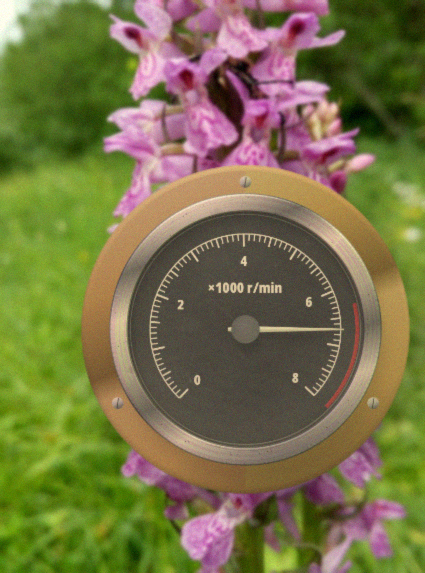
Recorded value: 6700 rpm
